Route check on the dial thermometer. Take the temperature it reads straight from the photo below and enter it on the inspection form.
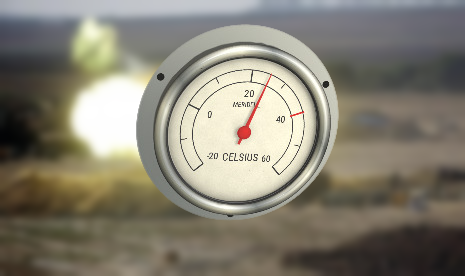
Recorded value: 25 °C
